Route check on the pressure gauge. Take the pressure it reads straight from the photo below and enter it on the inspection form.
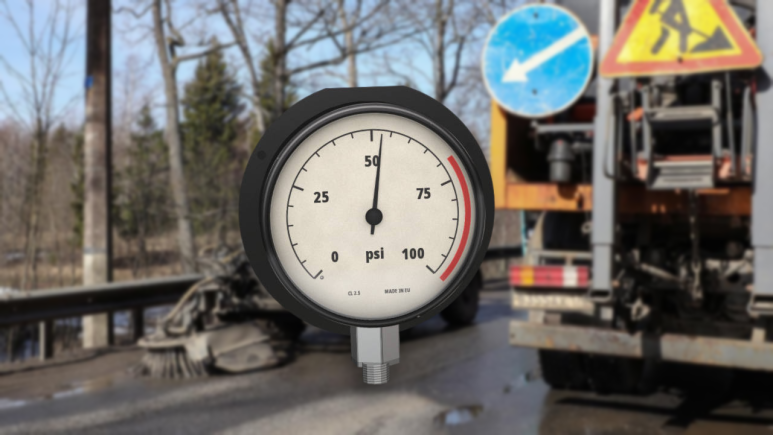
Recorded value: 52.5 psi
